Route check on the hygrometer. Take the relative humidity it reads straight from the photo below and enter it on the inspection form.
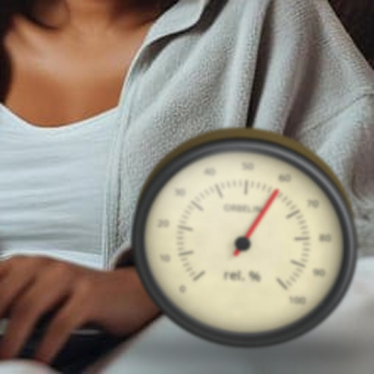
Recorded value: 60 %
